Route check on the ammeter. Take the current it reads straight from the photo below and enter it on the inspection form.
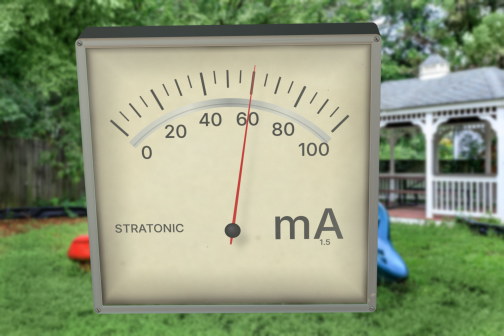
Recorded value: 60 mA
